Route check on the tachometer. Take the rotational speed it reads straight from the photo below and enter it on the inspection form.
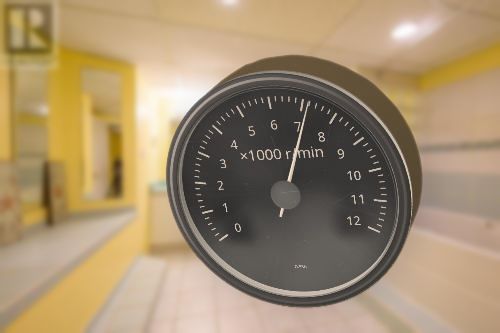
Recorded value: 7200 rpm
